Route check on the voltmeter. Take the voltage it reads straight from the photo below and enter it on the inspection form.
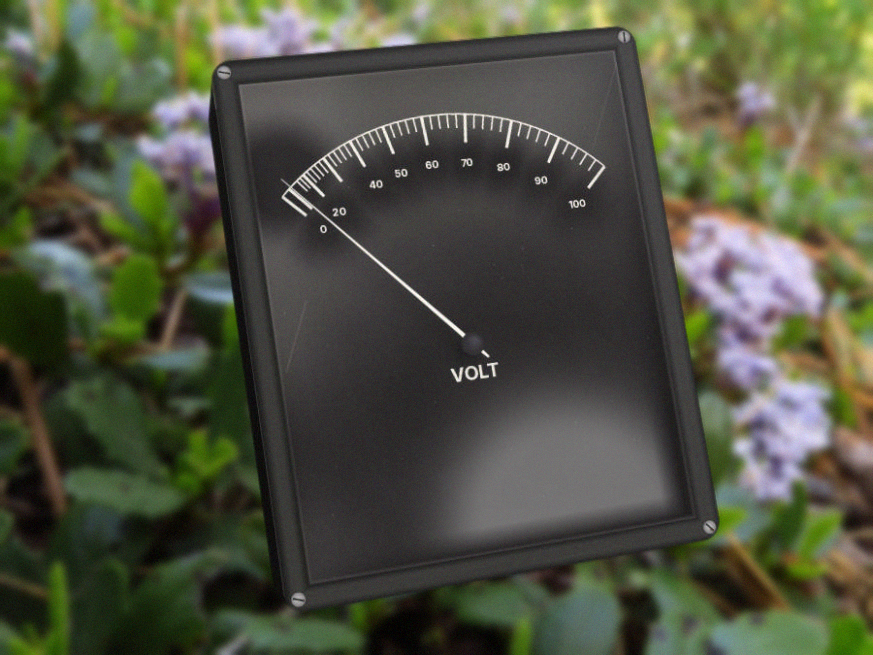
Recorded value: 10 V
